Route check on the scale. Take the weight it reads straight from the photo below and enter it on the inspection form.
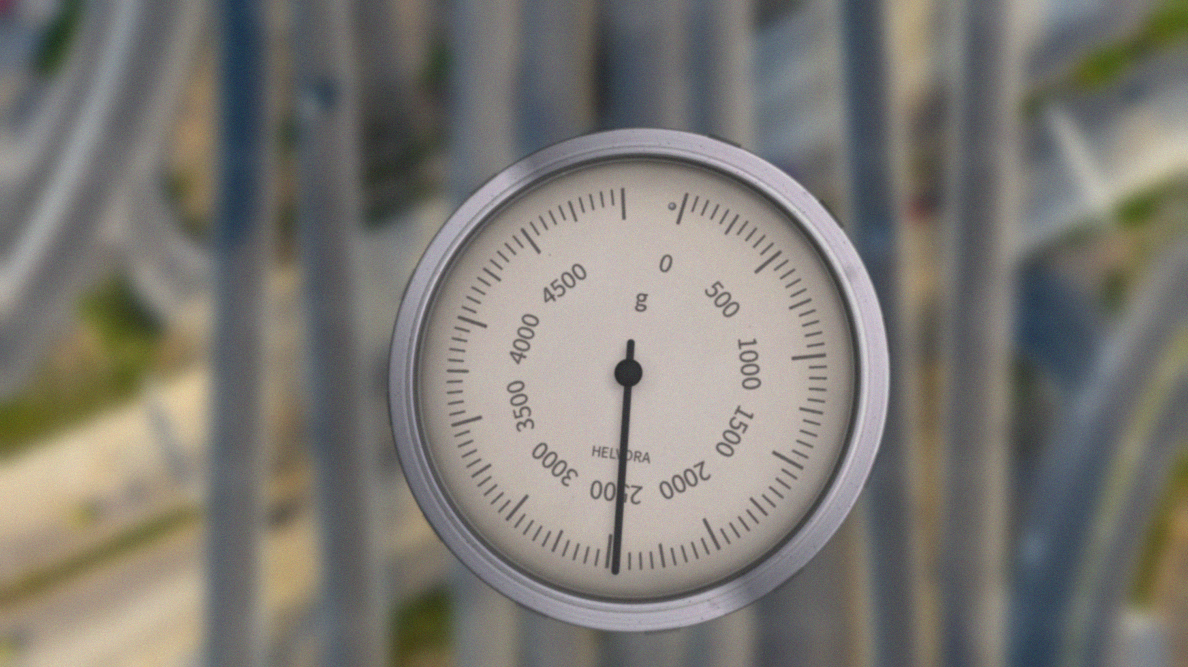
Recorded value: 2450 g
